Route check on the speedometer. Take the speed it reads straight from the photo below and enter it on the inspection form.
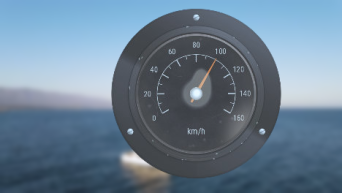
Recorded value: 100 km/h
